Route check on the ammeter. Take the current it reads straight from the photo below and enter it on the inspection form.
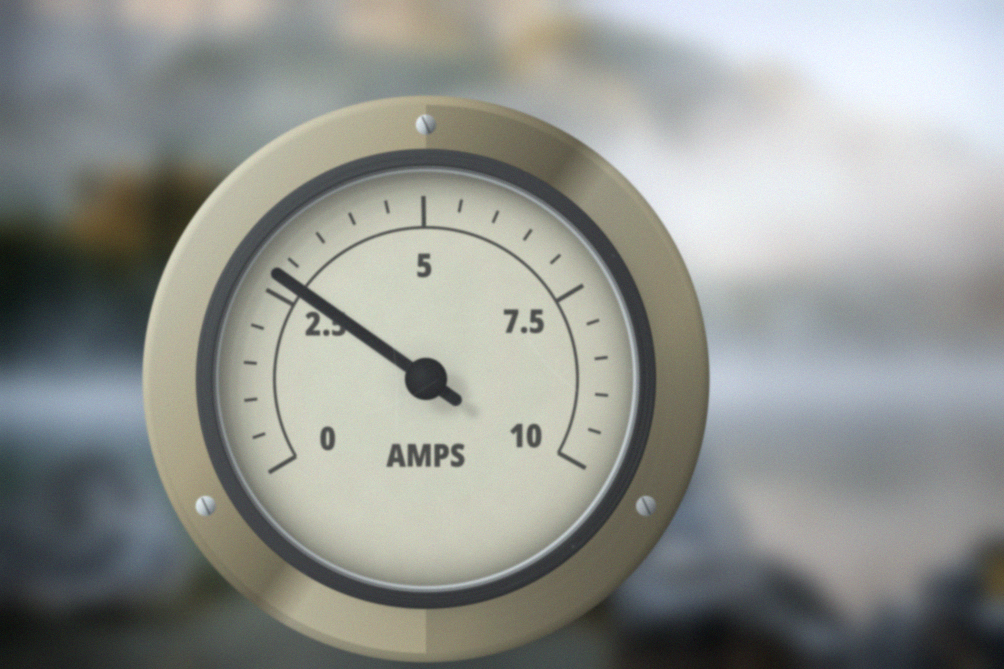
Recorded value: 2.75 A
